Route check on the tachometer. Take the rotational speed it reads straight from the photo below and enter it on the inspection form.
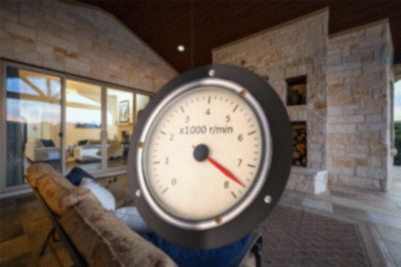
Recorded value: 7600 rpm
